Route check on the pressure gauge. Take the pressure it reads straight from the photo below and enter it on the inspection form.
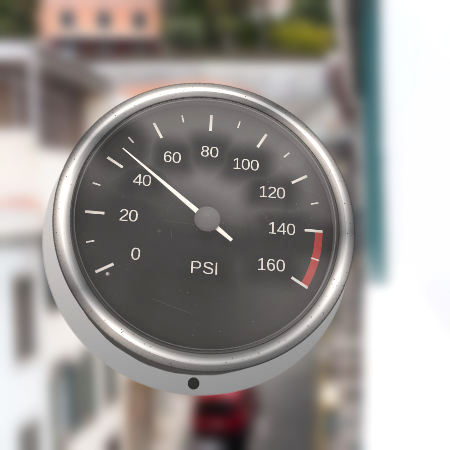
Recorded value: 45 psi
